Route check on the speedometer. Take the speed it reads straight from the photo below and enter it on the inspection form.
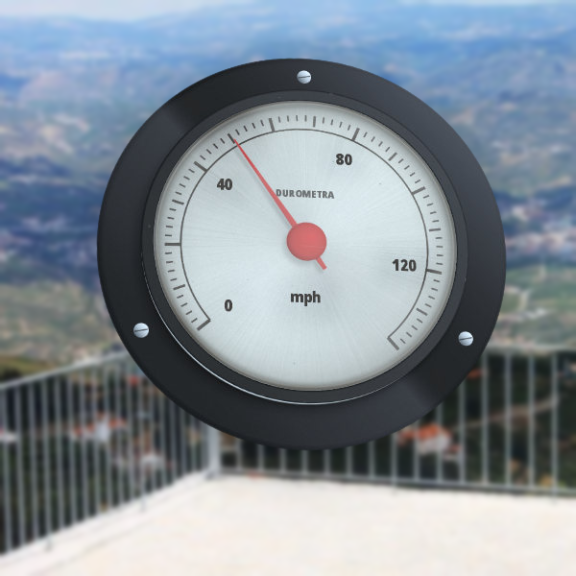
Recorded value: 50 mph
